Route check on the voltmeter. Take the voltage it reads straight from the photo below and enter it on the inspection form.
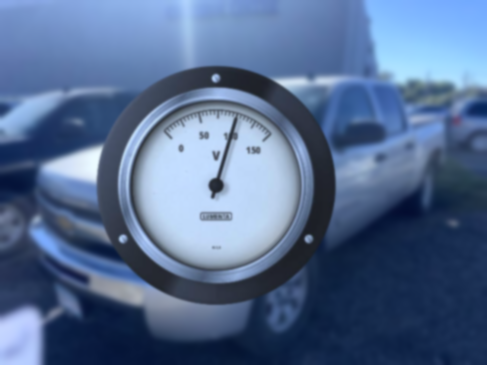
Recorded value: 100 V
